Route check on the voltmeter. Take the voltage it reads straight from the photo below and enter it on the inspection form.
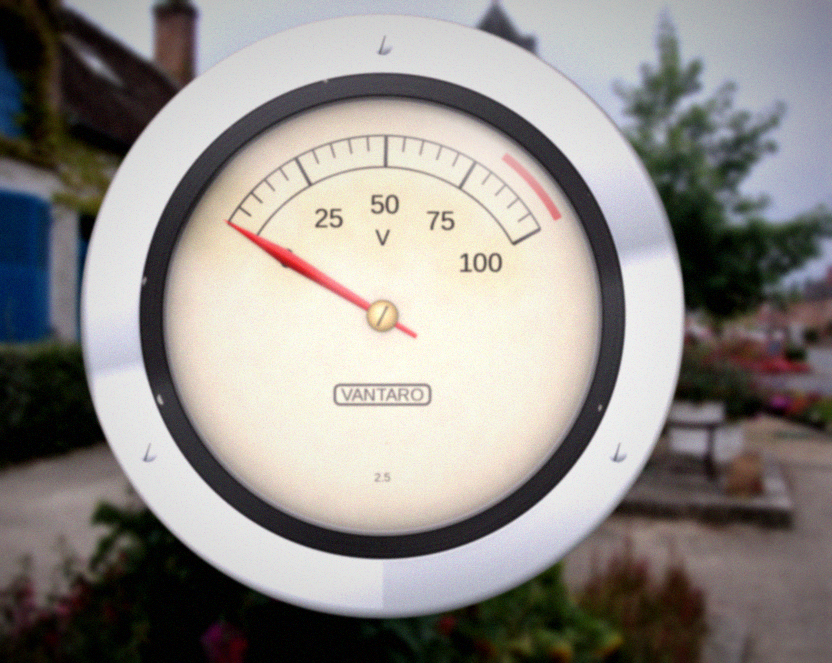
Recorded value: 0 V
